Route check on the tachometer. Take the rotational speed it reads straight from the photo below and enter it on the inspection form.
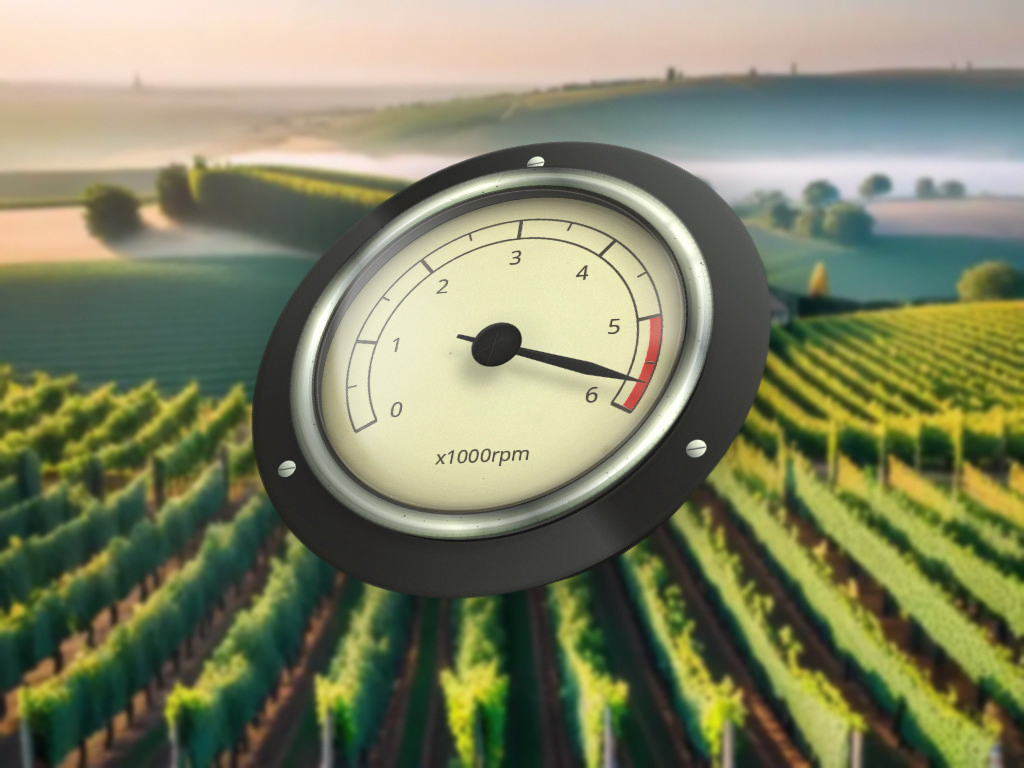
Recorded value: 5750 rpm
